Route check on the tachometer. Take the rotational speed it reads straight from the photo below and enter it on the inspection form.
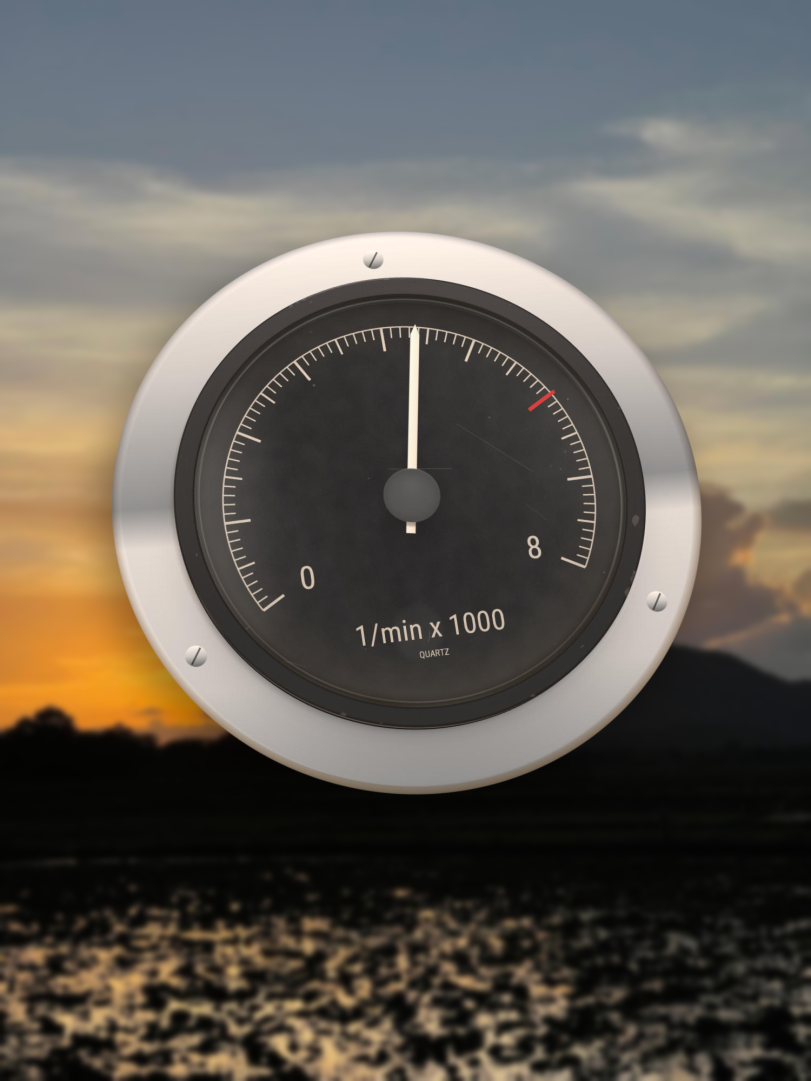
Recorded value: 4350 rpm
